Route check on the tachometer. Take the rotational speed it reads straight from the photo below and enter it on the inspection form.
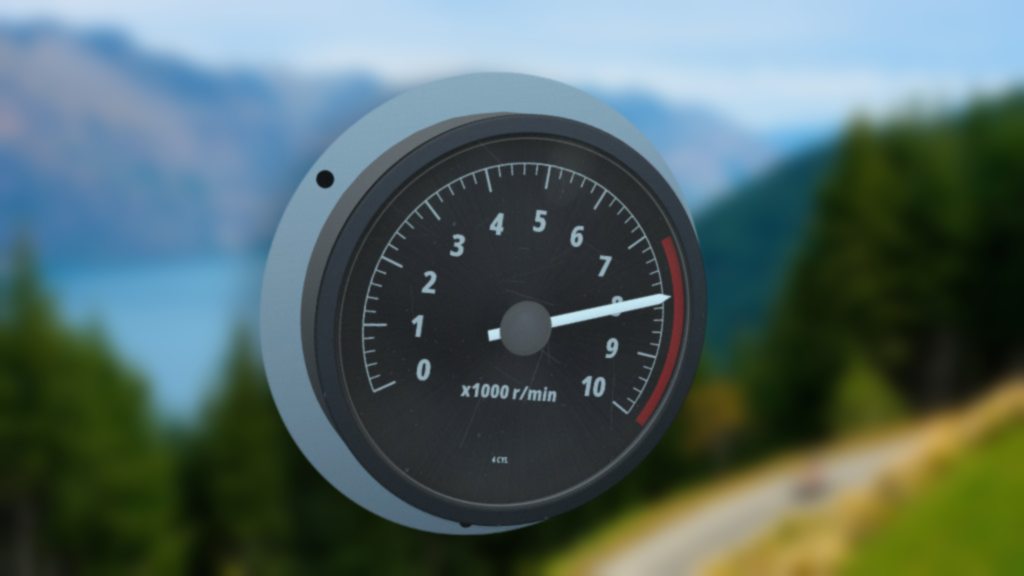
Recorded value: 8000 rpm
